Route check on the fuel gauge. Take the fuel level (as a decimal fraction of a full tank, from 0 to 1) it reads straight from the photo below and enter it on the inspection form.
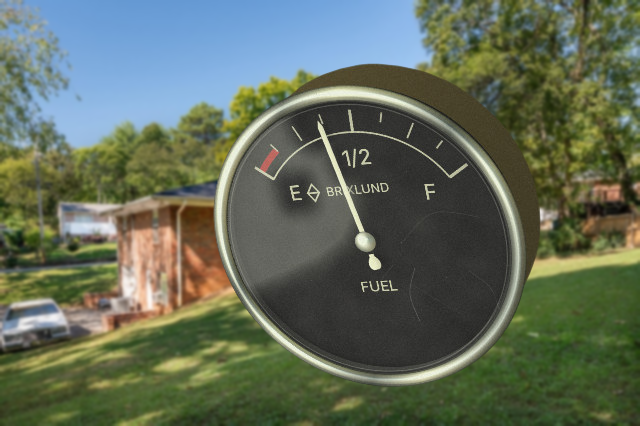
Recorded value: 0.375
